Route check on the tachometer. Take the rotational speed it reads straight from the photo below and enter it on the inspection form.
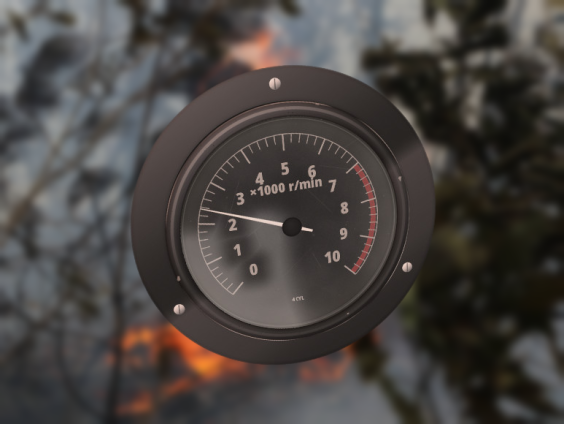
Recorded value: 2400 rpm
